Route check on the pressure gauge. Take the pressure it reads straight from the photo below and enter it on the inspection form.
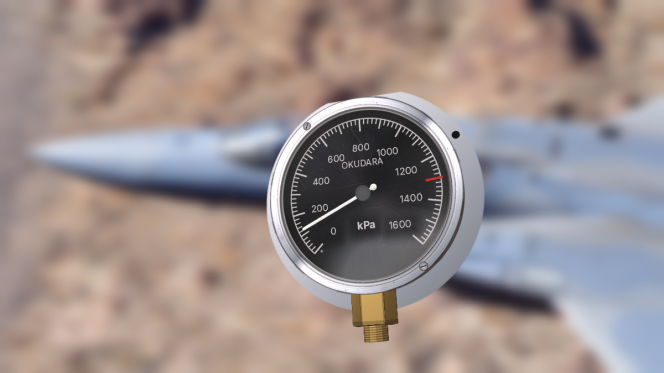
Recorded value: 120 kPa
